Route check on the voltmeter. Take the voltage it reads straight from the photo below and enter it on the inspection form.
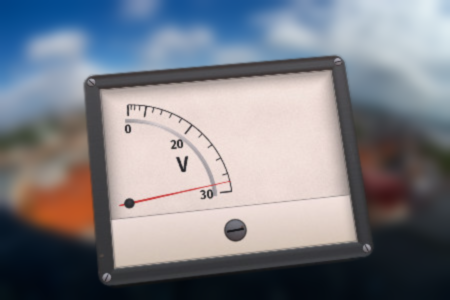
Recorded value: 29 V
